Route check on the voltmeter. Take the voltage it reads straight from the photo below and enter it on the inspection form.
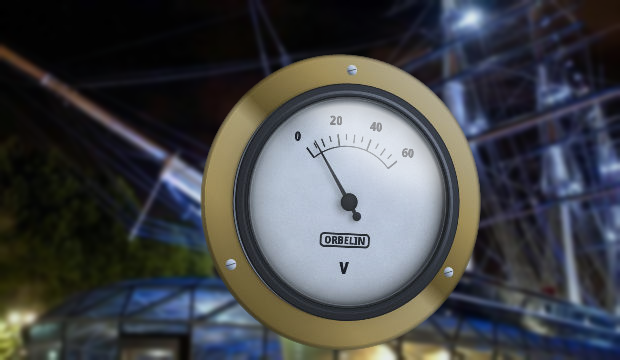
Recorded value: 5 V
